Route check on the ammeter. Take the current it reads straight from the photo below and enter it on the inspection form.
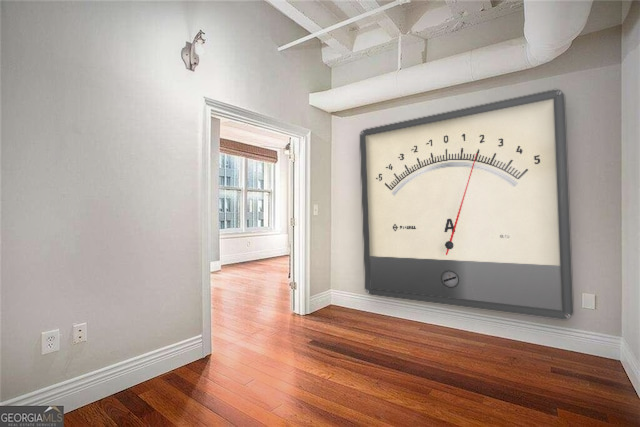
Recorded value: 2 A
